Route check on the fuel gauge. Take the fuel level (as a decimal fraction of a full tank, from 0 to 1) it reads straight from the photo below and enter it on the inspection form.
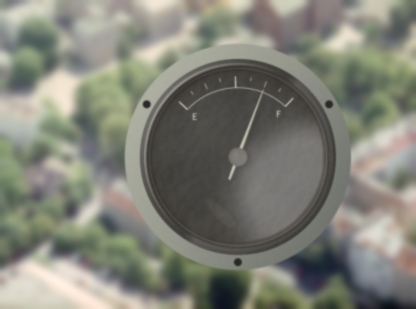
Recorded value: 0.75
